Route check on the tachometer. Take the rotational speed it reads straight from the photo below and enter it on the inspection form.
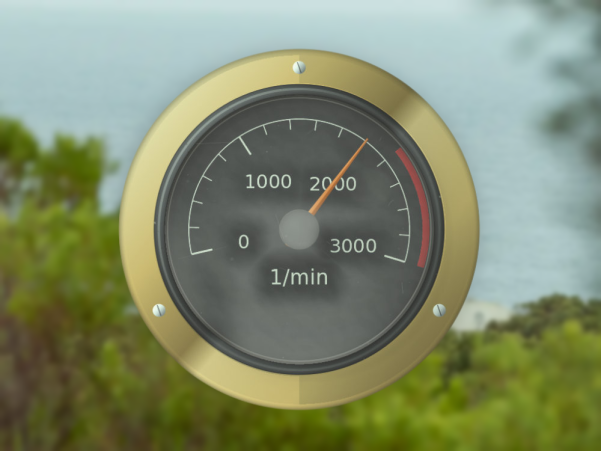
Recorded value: 2000 rpm
